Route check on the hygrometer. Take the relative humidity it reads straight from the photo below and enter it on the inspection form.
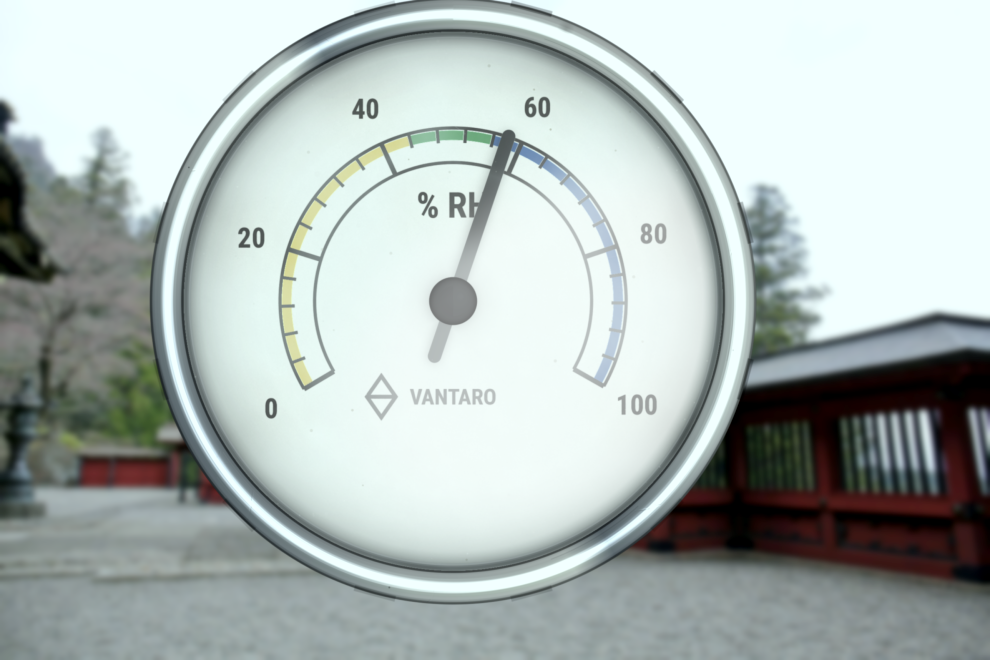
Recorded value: 58 %
